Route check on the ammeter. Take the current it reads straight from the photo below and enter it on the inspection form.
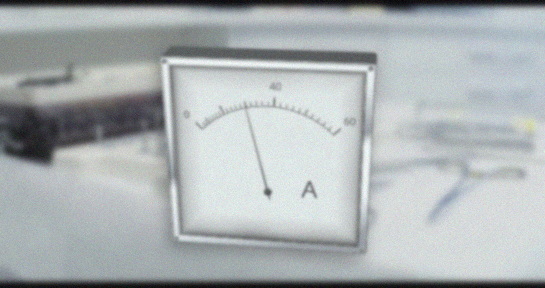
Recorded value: 30 A
